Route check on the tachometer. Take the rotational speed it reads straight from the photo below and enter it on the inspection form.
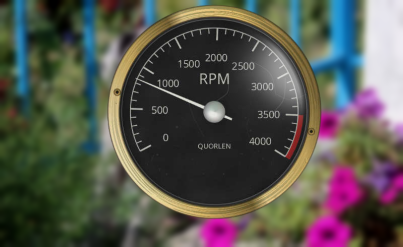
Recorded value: 850 rpm
